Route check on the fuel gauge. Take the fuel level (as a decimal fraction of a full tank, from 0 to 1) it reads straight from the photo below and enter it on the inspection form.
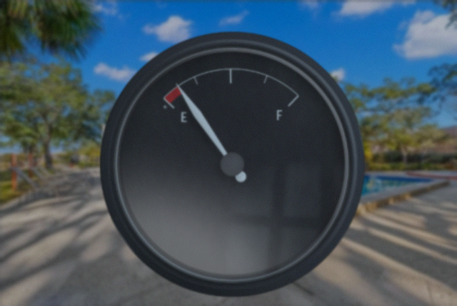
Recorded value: 0.125
